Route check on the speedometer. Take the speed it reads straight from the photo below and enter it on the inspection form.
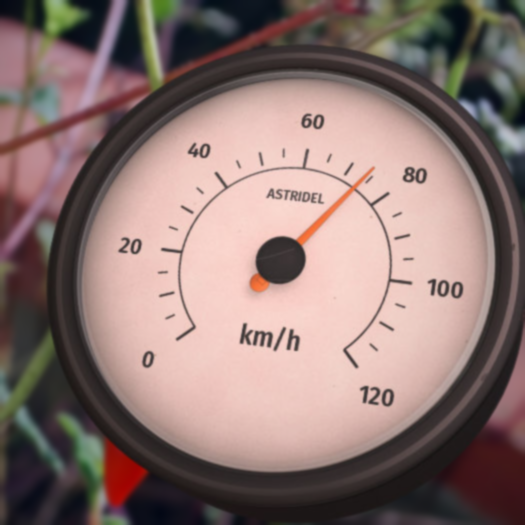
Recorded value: 75 km/h
